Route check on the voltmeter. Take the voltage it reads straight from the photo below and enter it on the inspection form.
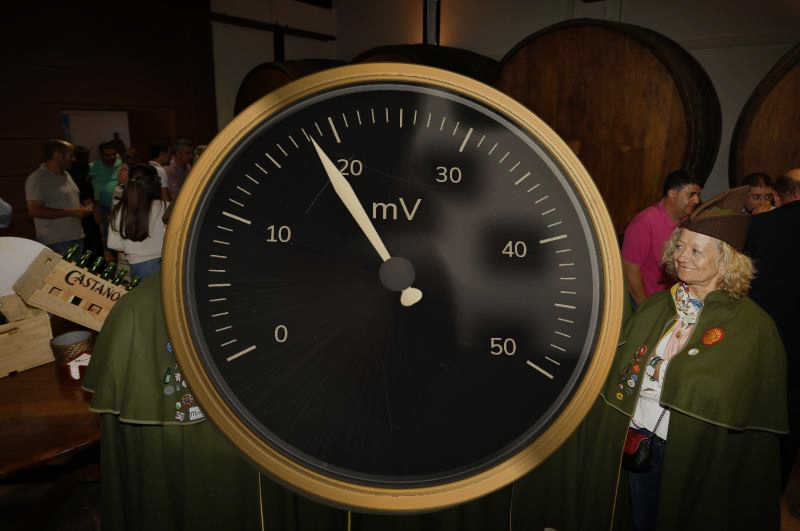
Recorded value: 18 mV
